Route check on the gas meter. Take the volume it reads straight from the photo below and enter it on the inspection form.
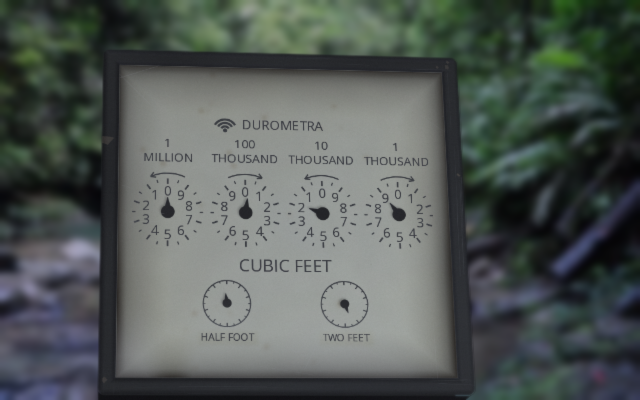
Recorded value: 1900 ft³
